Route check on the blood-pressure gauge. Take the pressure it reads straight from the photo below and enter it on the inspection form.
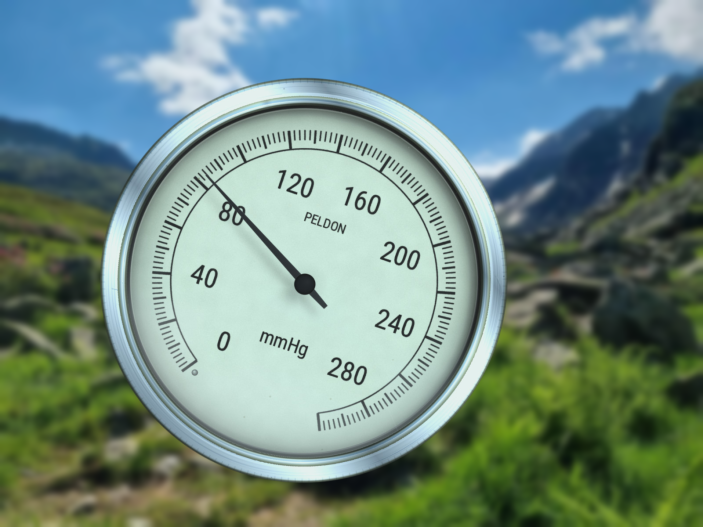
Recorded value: 84 mmHg
